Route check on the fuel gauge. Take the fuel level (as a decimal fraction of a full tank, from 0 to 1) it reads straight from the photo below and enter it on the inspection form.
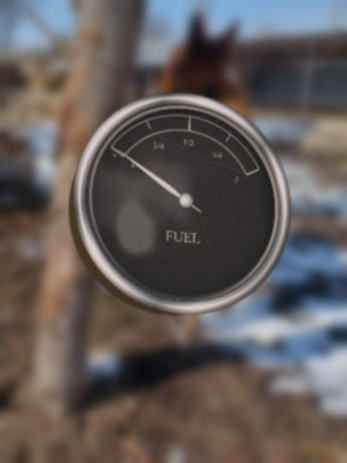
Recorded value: 0
